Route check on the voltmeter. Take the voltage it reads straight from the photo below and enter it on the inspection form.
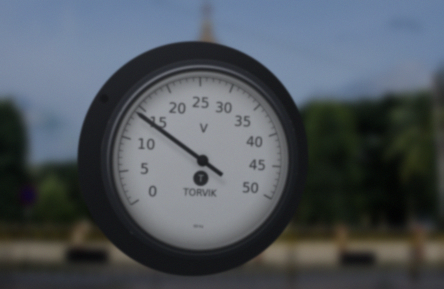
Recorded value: 14 V
